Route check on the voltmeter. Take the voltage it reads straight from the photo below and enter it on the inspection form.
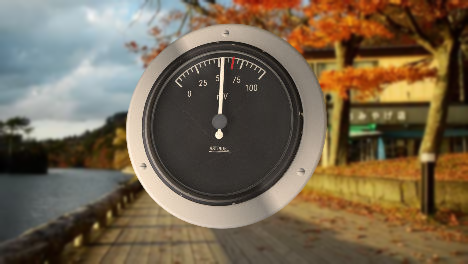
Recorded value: 55 mV
